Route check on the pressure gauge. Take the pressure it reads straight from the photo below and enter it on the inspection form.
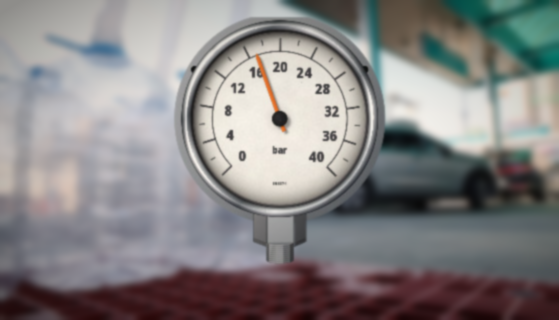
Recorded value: 17 bar
